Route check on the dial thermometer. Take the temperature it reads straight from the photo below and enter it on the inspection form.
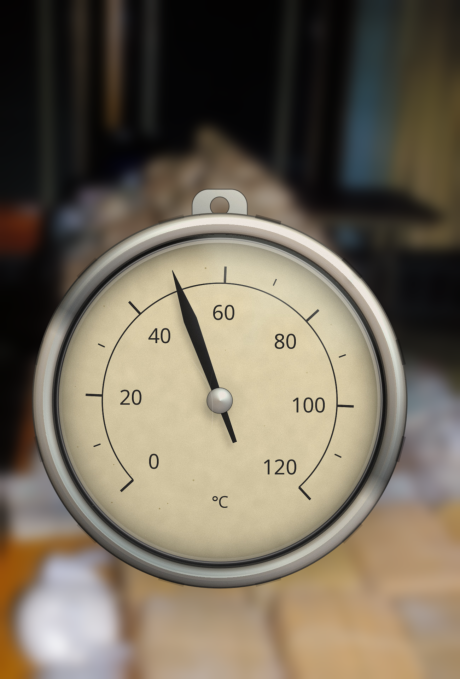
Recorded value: 50 °C
